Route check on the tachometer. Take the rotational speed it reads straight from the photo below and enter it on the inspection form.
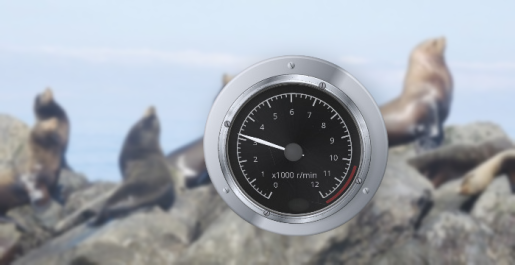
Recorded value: 3200 rpm
